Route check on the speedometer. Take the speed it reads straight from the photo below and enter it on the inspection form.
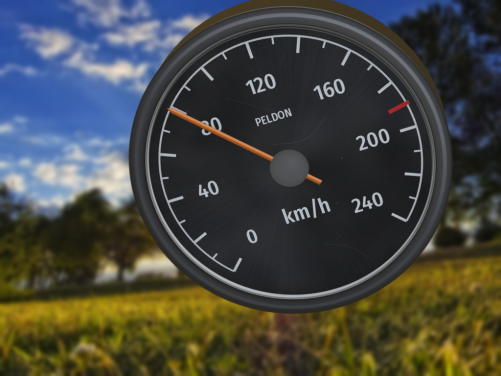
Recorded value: 80 km/h
